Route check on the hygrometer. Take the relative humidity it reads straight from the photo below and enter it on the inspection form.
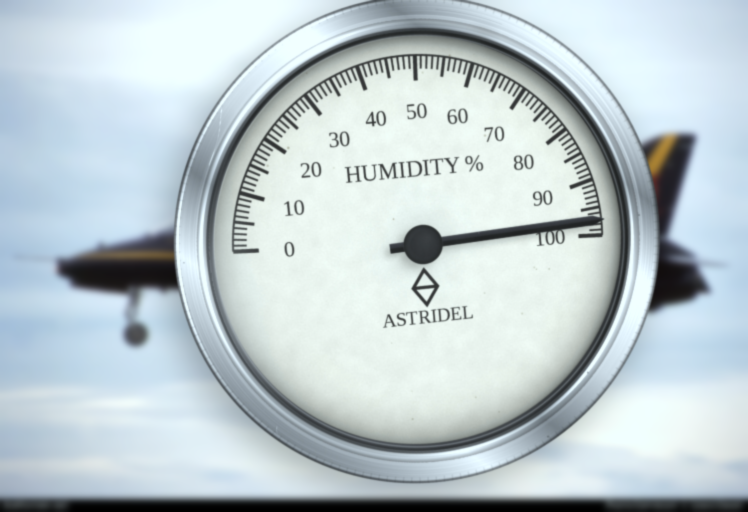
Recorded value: 97 %
